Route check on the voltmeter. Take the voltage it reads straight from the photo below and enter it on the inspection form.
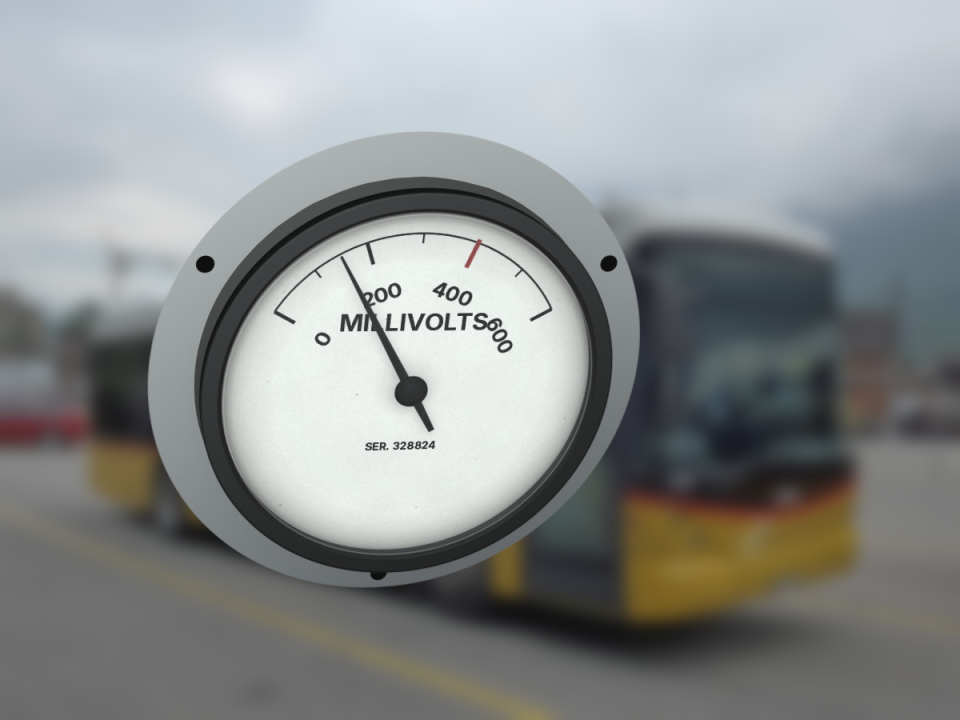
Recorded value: 150 mV
